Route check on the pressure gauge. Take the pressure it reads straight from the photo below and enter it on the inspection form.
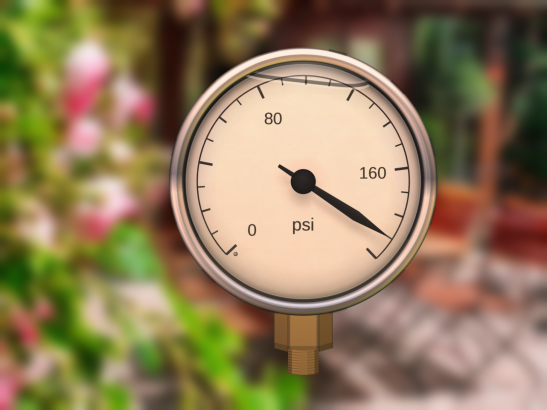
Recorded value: 190 psi
